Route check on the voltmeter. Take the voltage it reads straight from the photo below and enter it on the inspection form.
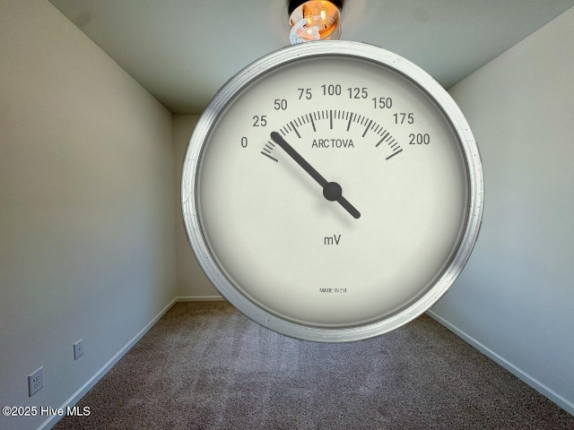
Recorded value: 25 mV
